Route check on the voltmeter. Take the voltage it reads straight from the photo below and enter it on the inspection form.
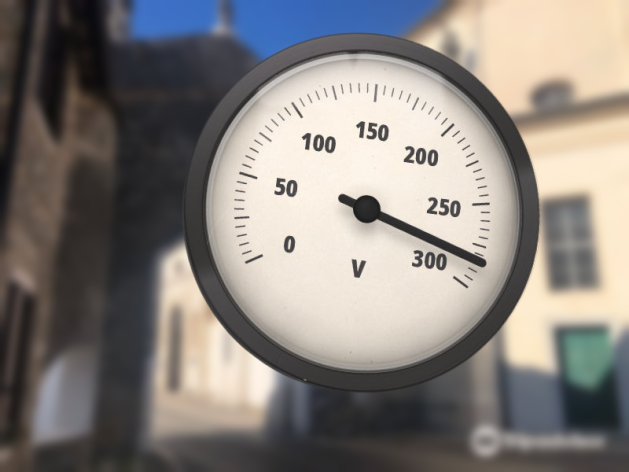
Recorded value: 285 V
